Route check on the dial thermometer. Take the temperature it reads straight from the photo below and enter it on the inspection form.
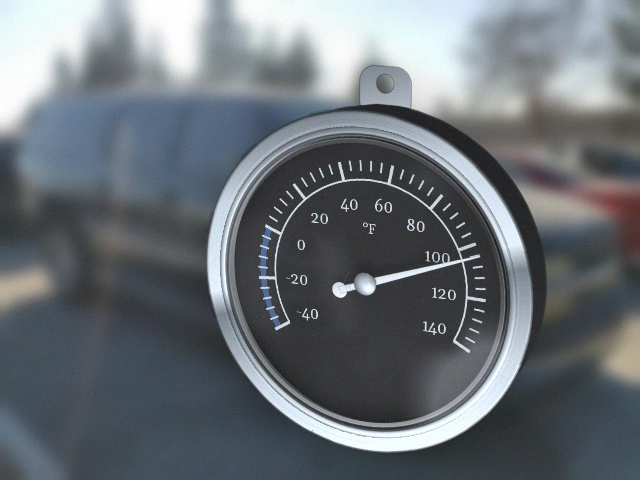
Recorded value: 104 °F
